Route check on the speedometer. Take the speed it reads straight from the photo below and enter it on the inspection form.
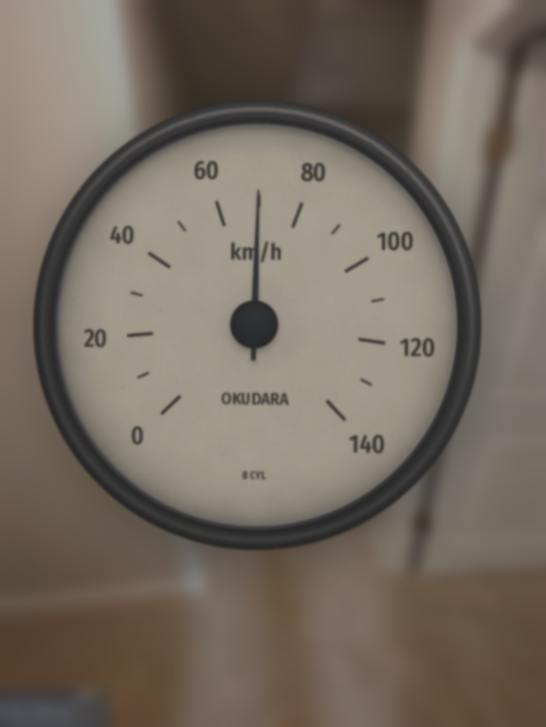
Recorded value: 70 km/h
